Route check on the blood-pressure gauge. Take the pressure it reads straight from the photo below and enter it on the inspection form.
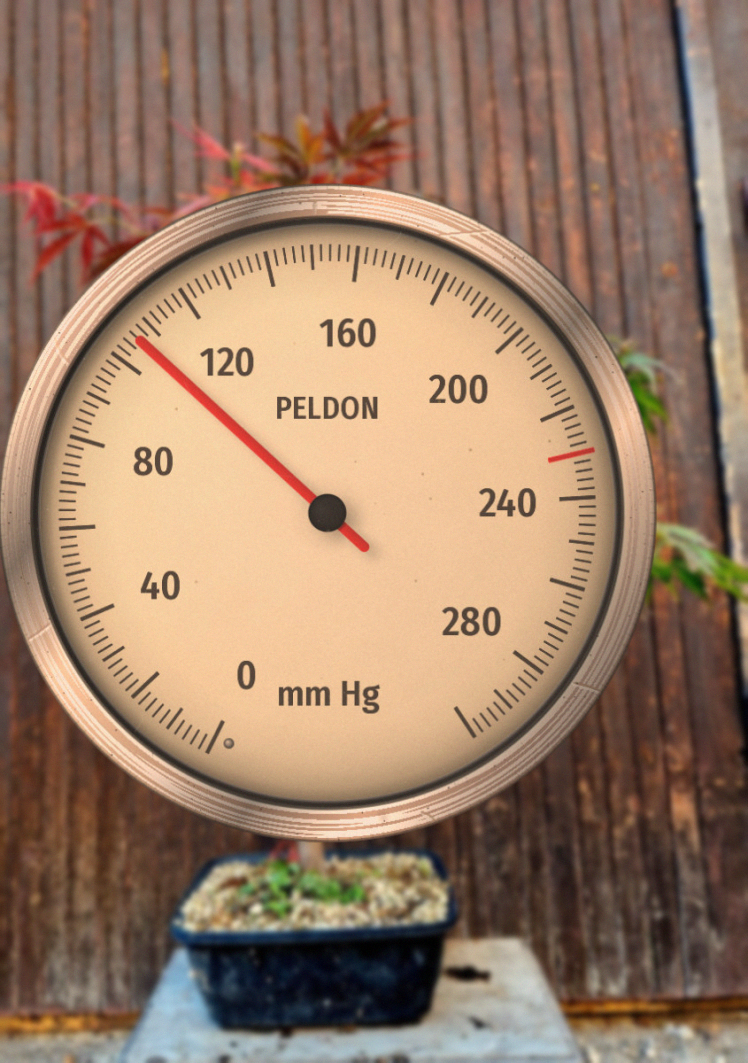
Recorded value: 106 mmHg
